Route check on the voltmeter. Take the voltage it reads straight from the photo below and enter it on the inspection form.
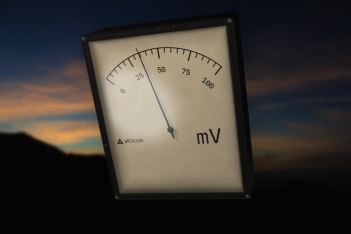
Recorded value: 35 mV
